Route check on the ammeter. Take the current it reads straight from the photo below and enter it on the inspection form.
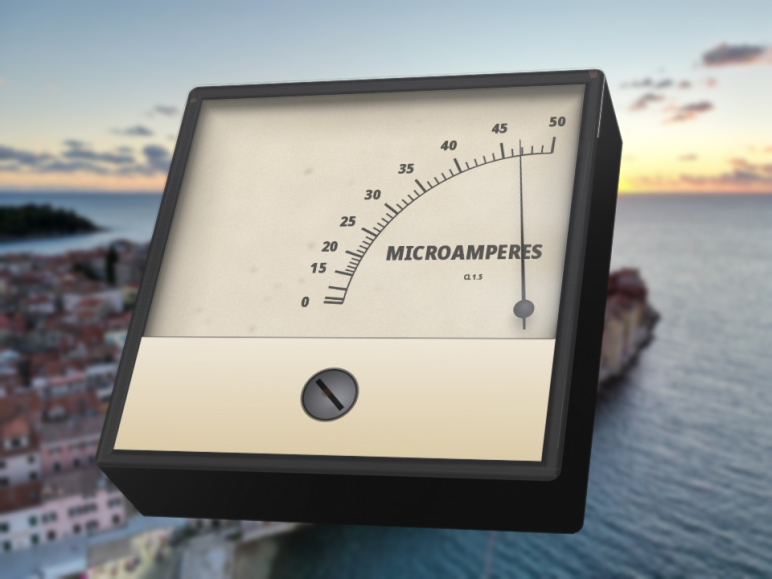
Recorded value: 47 µA
